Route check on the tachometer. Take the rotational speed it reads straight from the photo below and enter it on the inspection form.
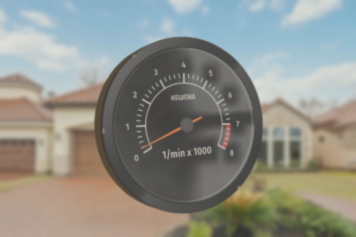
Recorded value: 200 rpm
